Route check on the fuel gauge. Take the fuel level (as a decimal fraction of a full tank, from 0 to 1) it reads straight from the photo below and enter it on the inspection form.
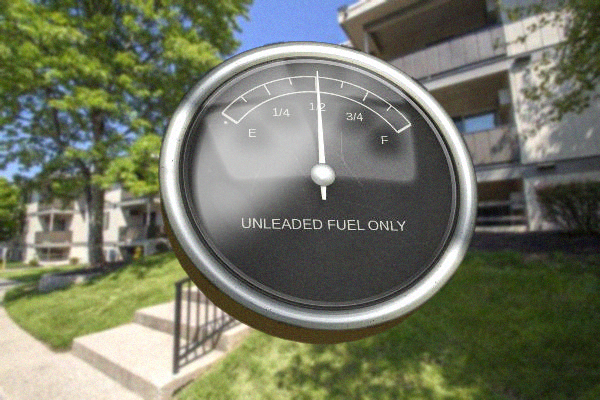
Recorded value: 0.5
